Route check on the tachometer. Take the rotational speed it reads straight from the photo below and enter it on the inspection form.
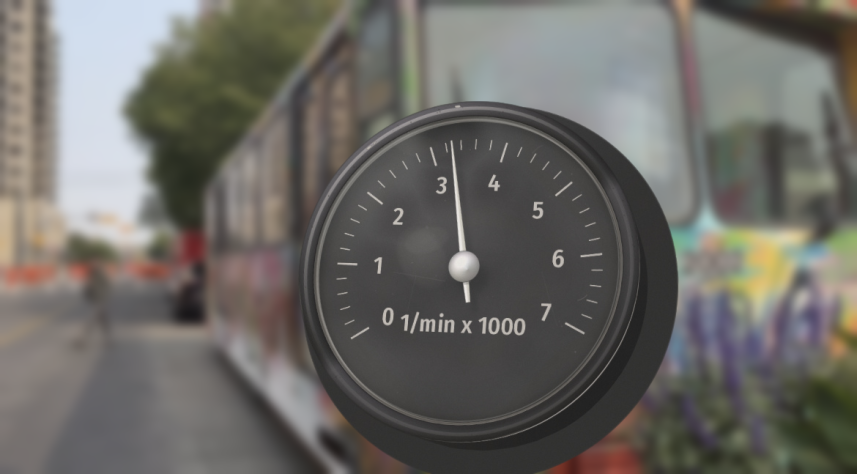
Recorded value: 3300 rpm
